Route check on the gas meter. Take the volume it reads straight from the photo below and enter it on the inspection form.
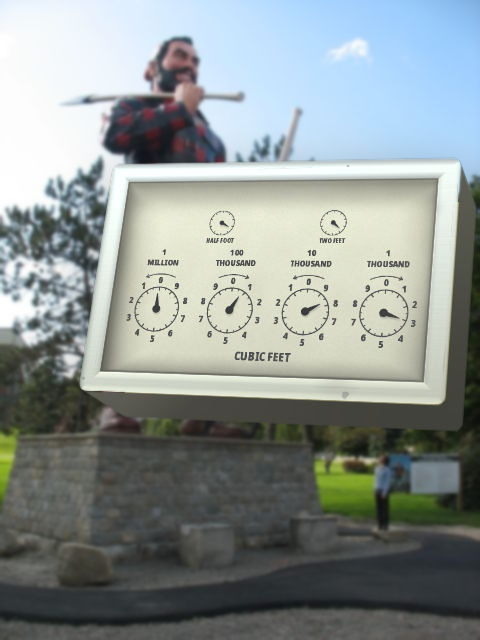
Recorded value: 8300 ft³
